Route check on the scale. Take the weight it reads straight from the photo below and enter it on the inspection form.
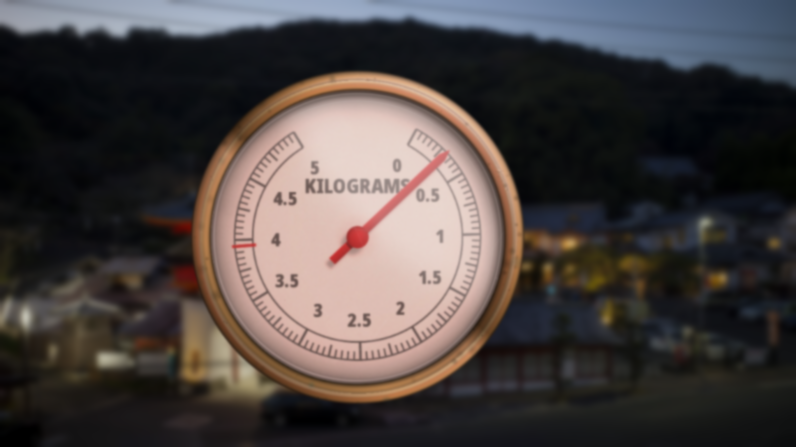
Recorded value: 0.3 kg
